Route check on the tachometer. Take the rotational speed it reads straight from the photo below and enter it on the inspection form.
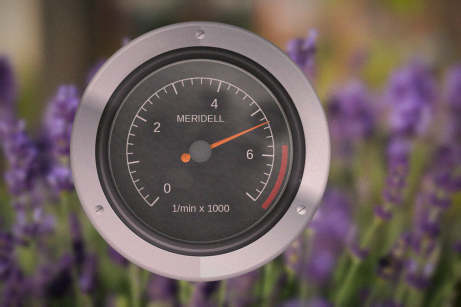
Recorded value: 5300 rpm
